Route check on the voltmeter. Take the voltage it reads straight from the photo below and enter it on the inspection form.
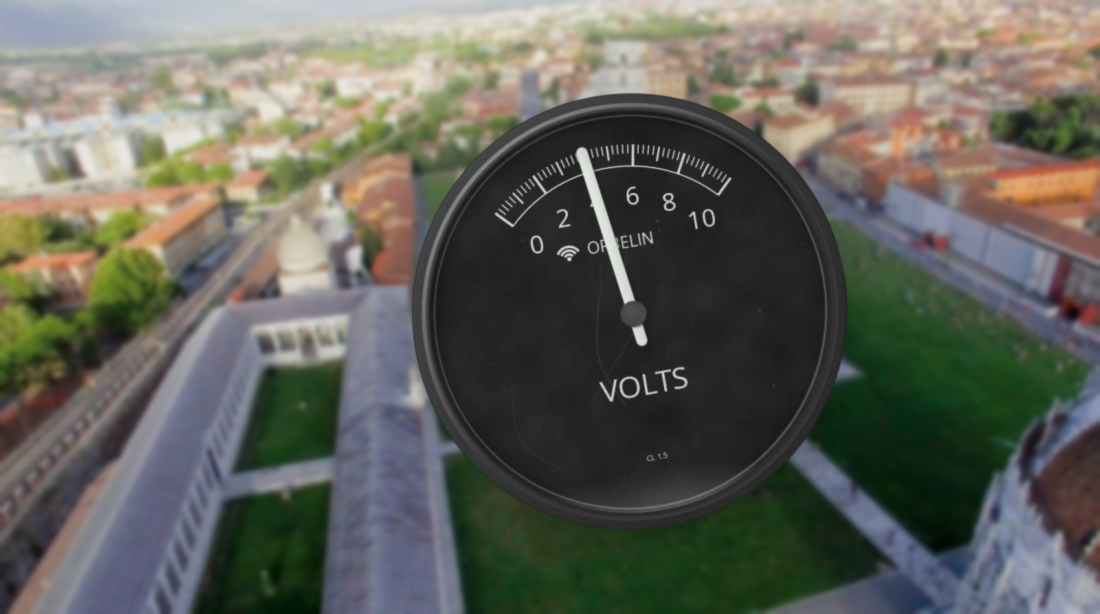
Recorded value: 4 V
